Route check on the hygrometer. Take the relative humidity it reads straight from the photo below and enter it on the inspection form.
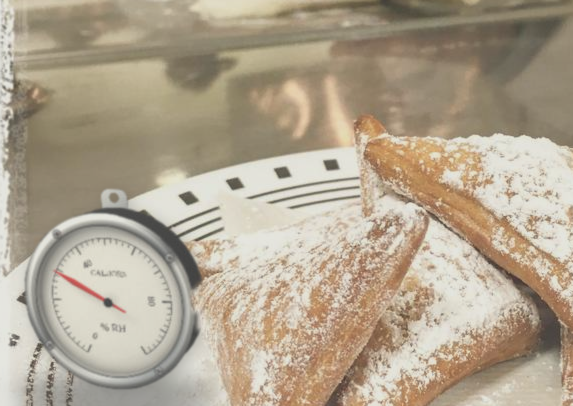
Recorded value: 30 %
